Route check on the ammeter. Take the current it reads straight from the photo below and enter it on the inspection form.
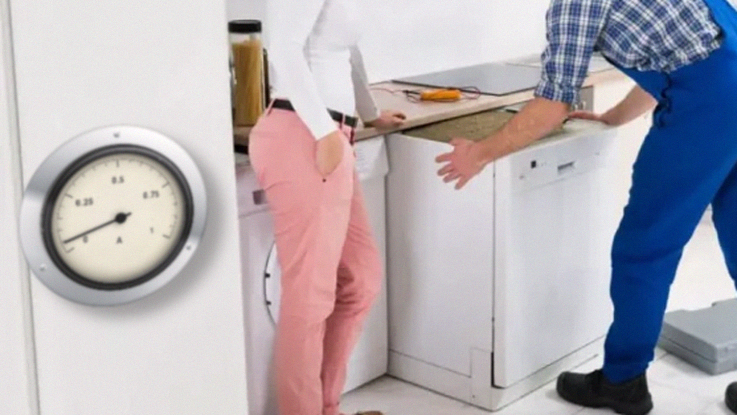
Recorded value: 0.05 A
